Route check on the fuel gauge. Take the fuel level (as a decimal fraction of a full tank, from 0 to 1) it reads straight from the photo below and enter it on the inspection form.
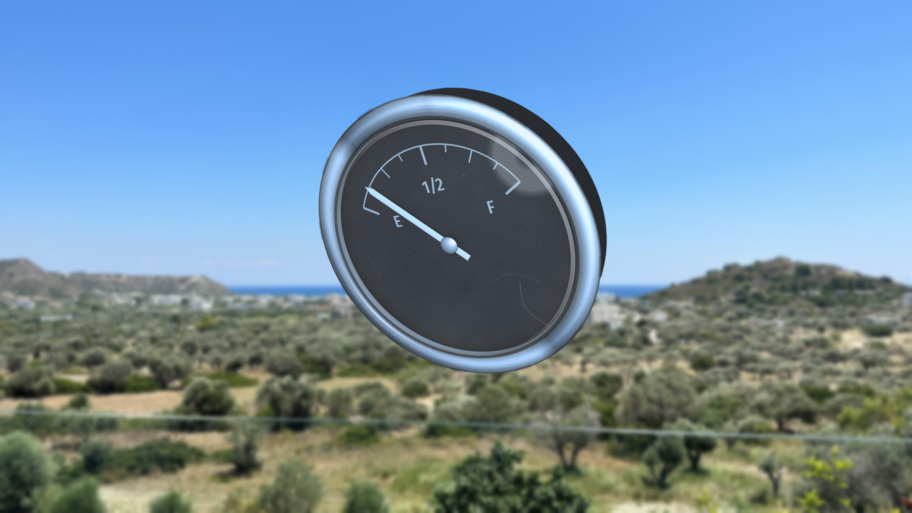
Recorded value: 0.125
